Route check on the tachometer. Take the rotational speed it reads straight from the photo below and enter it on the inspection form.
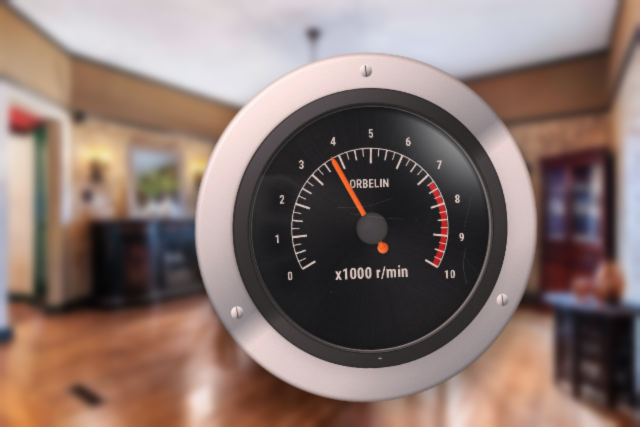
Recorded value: 3750 rpm
